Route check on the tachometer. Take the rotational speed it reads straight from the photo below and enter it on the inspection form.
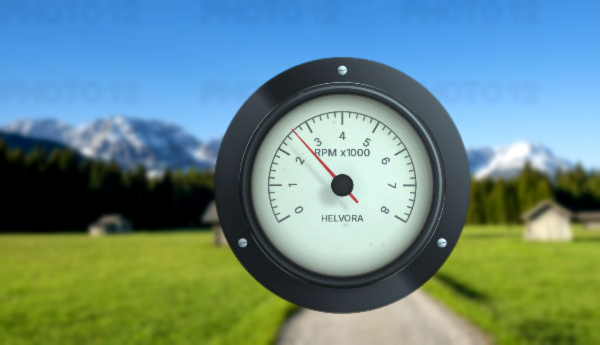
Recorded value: 2600 rpm
